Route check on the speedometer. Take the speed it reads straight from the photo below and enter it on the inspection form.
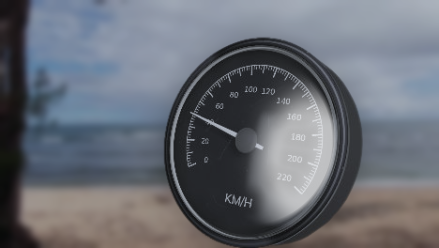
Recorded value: 40 km/h
